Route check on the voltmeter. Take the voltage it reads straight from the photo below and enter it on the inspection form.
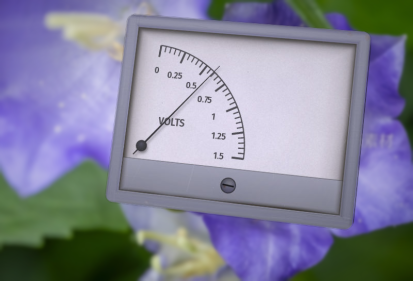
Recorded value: 0.6 V
